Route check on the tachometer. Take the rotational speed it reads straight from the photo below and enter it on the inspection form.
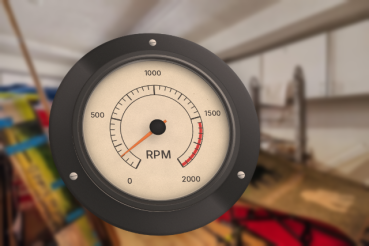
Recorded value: 150 rpm
